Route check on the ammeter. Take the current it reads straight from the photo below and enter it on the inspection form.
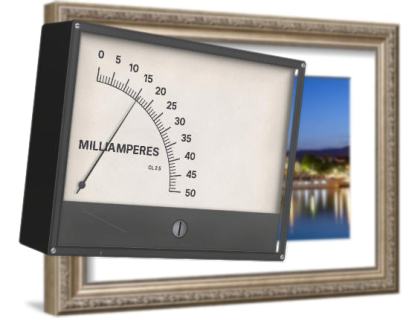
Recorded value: 15 mA
